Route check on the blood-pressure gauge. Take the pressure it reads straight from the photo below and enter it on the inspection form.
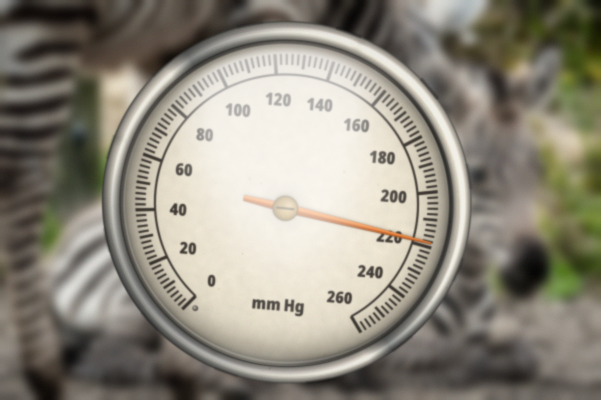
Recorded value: 218 mmHg
